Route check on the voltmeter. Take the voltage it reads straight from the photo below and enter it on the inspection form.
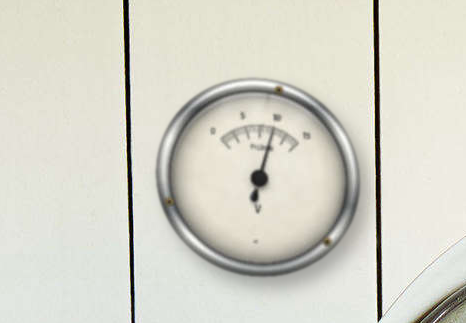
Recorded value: 10 V
